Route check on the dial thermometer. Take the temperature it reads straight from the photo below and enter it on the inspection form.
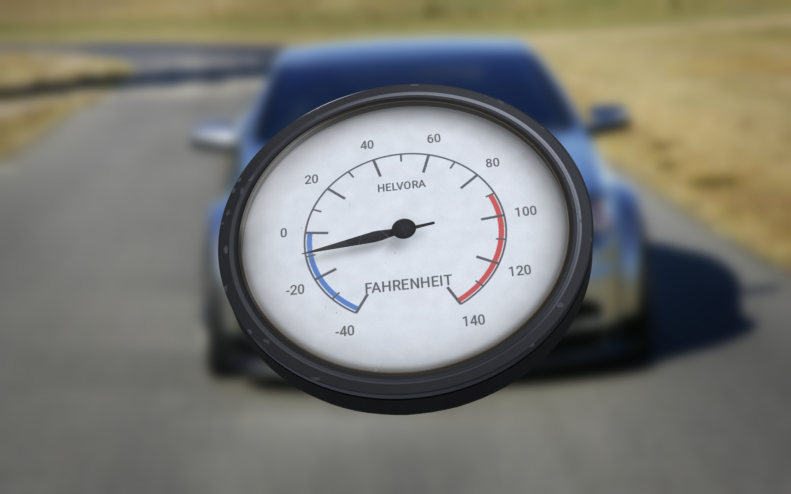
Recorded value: -10 °F
